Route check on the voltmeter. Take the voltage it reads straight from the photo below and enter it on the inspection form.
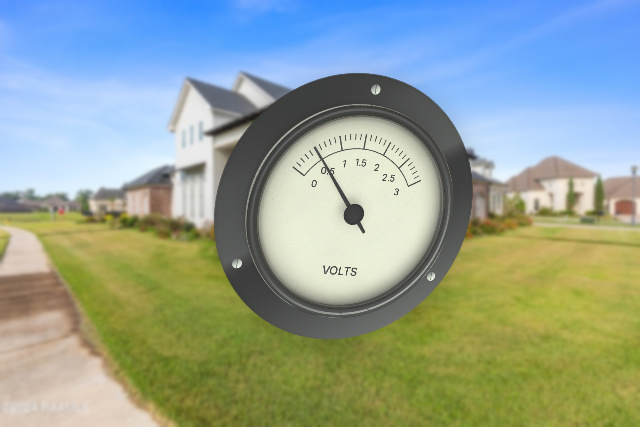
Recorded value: 0.5 V
